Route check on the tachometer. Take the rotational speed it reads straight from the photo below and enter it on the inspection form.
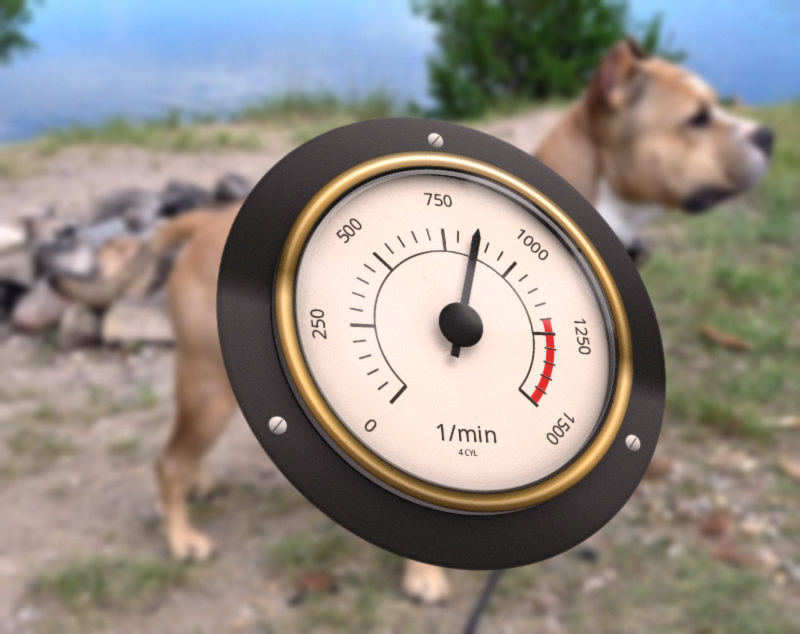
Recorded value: 850 rpm
